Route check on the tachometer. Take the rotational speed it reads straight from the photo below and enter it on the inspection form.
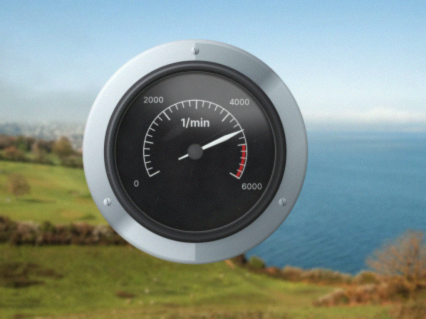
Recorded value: 4600 rpm
